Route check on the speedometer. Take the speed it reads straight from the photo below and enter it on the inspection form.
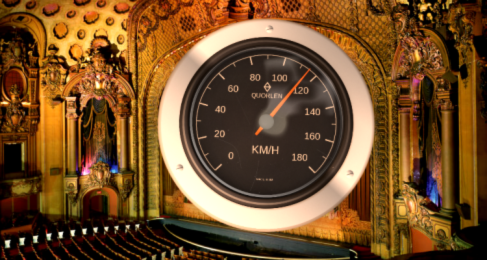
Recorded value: 115 km/h
